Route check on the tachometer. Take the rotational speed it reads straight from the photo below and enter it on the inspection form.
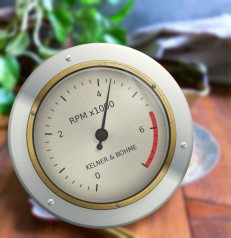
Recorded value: 4300 rpm
